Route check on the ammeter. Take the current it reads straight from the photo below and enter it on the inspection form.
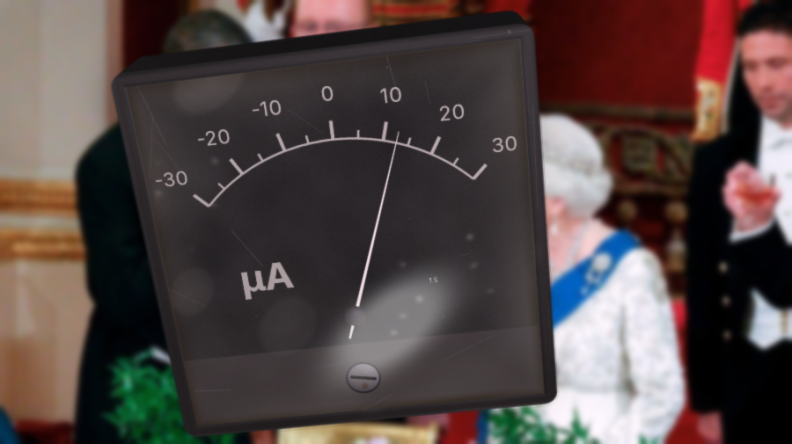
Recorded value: 12.5 µA
